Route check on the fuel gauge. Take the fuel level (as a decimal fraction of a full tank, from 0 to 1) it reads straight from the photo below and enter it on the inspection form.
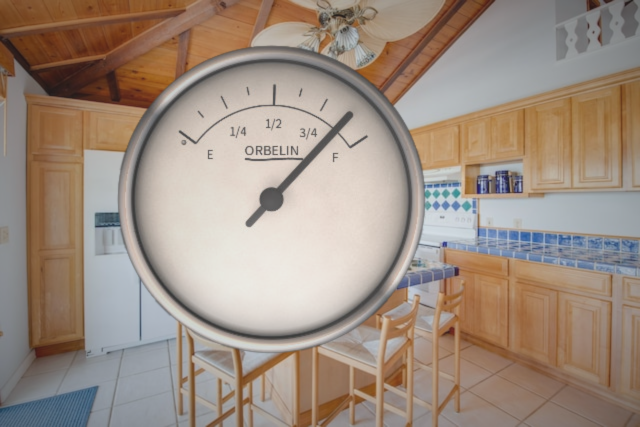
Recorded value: 0.875
